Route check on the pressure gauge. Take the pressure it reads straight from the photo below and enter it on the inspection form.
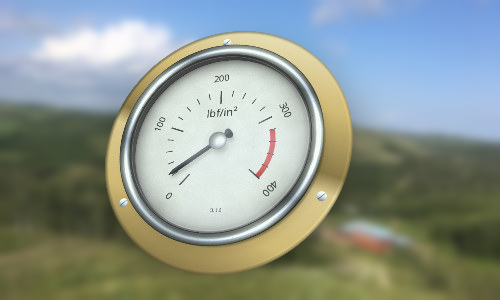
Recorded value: 20 psi
